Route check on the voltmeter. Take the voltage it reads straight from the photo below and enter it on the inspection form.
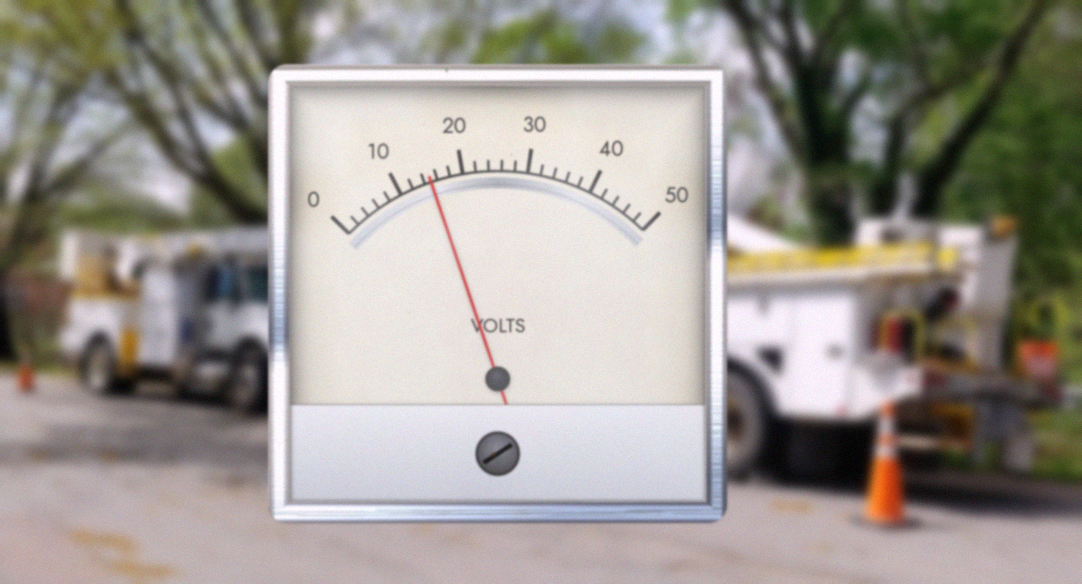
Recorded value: 15 V
